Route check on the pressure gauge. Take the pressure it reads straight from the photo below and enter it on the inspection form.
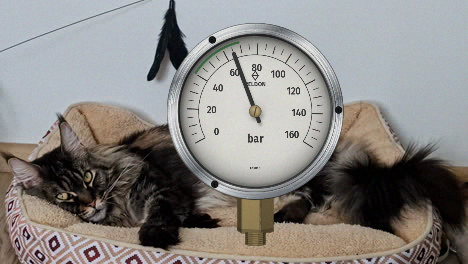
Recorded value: 65 bar
